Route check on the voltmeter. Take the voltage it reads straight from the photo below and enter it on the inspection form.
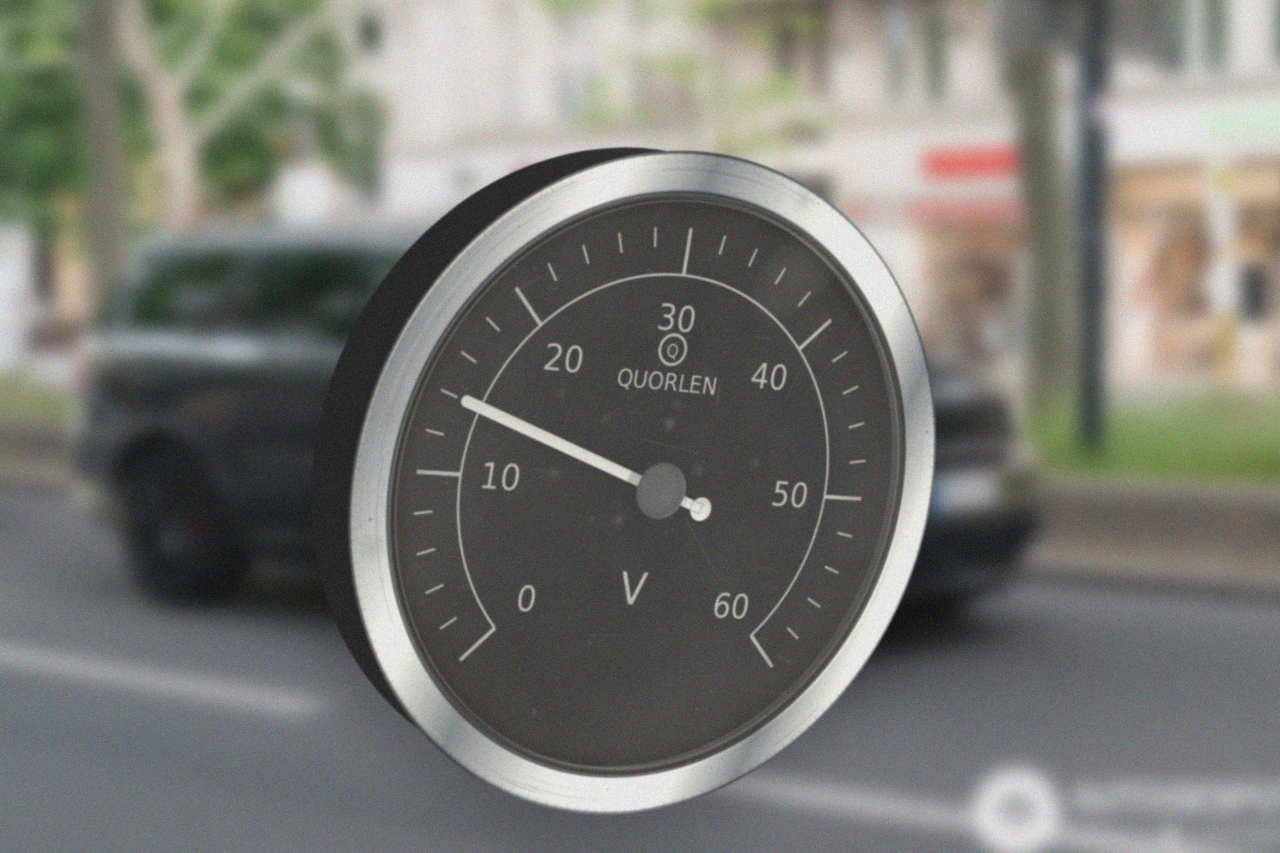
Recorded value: 14 V
